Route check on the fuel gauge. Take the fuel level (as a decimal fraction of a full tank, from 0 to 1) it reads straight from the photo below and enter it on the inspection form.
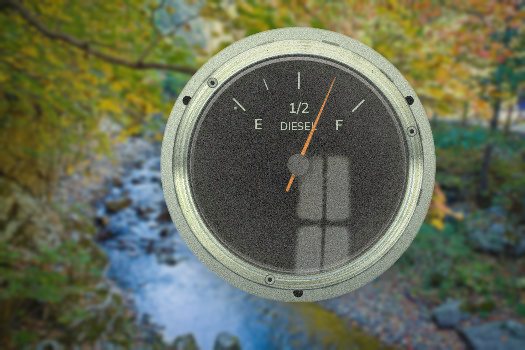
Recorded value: 0.75
